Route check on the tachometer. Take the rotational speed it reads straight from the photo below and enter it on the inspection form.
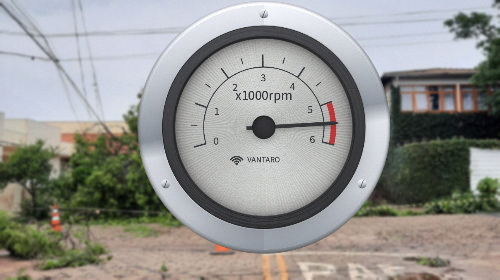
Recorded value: 5500 rpm
